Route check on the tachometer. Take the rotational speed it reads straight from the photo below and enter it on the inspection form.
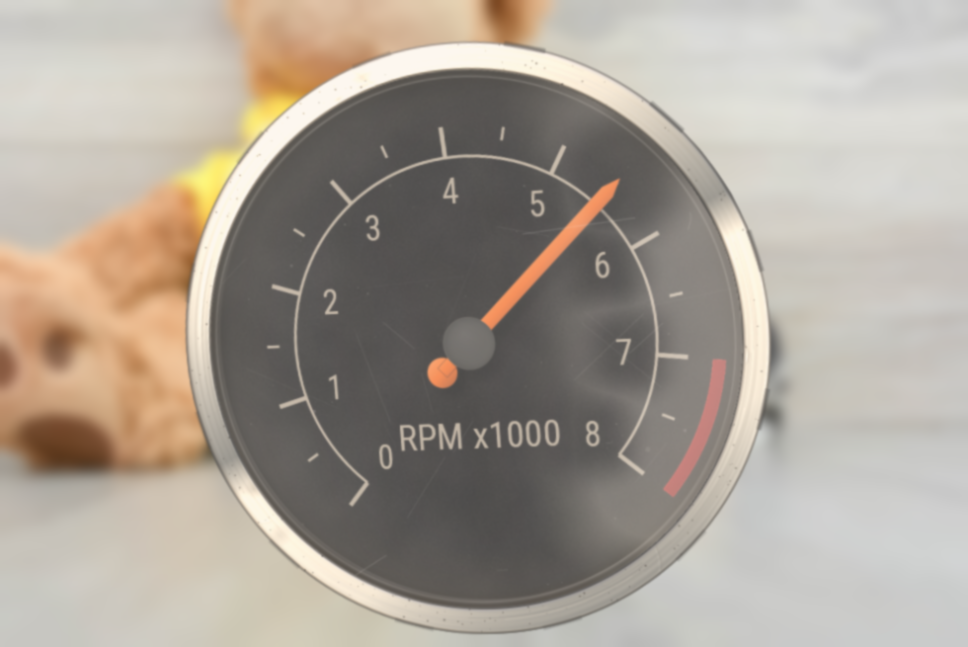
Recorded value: 5500 rpm
